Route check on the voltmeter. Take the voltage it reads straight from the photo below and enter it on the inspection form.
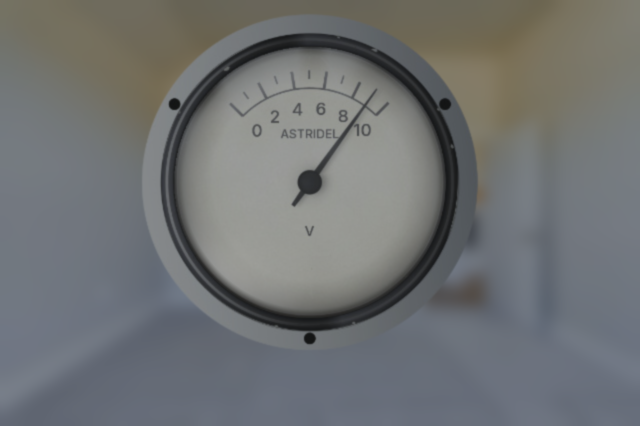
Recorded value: 9 V
